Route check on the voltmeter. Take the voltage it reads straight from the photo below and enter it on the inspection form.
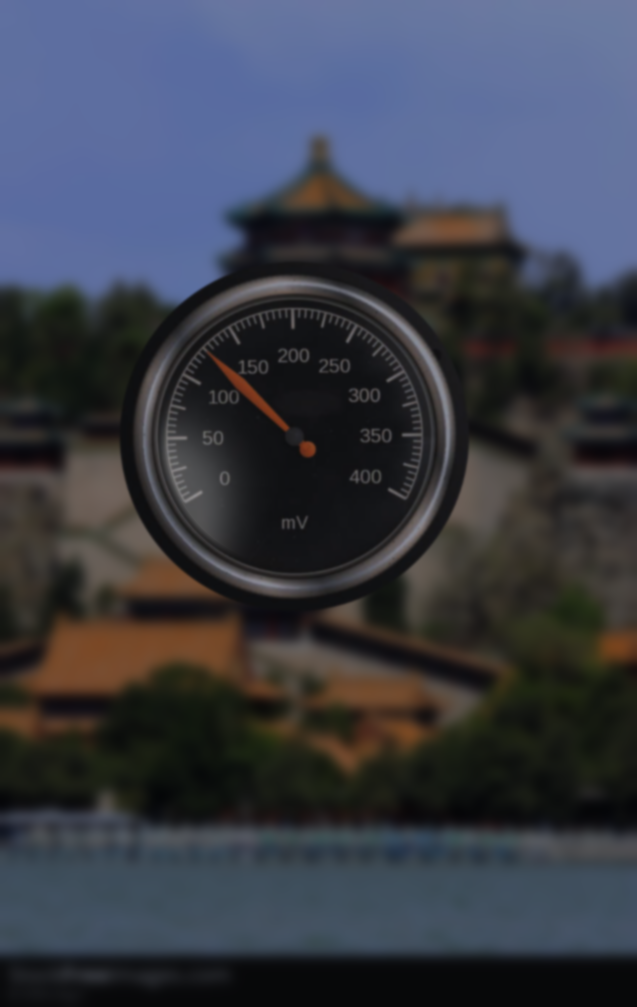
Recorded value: 125 mV
